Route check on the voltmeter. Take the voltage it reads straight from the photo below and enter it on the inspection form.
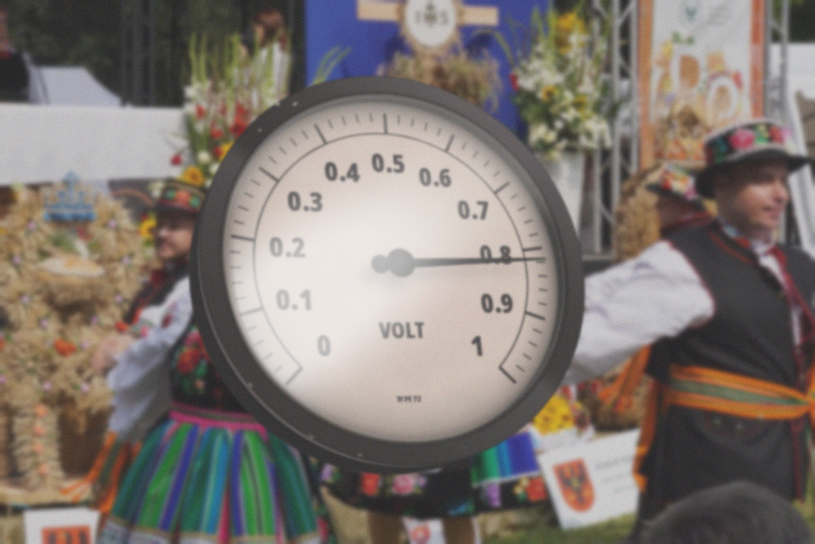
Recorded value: 0.82 V
